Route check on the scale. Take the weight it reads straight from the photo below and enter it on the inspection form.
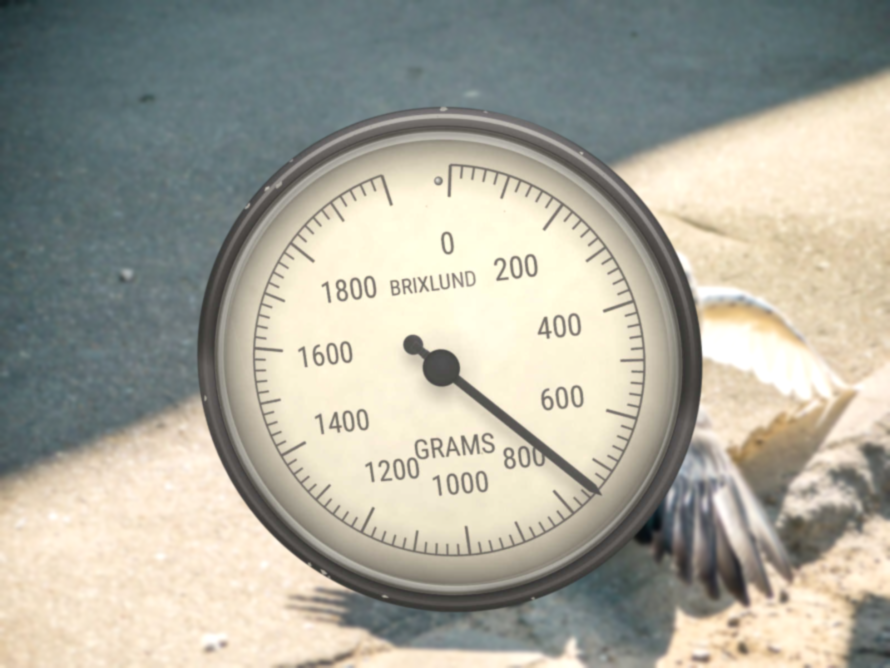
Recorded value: 740 g
